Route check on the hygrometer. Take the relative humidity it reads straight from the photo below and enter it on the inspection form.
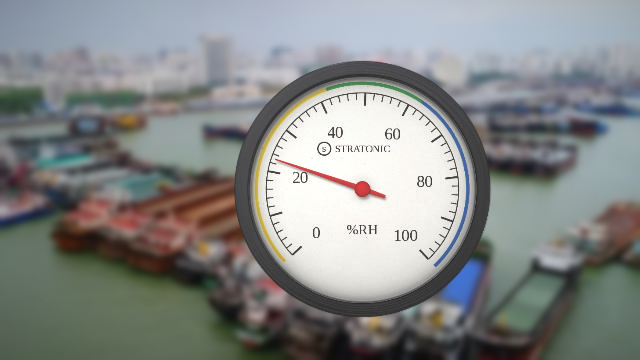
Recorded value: 23 %
